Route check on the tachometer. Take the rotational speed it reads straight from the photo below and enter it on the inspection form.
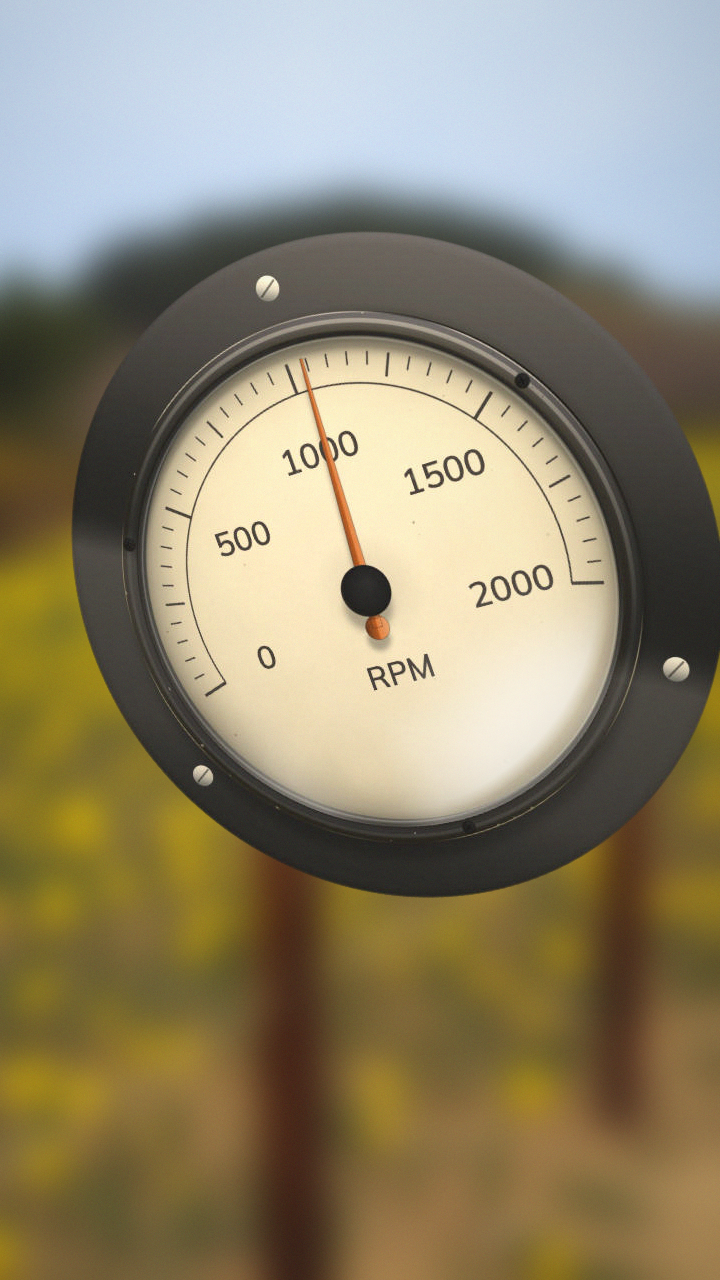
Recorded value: 1050 rpm
